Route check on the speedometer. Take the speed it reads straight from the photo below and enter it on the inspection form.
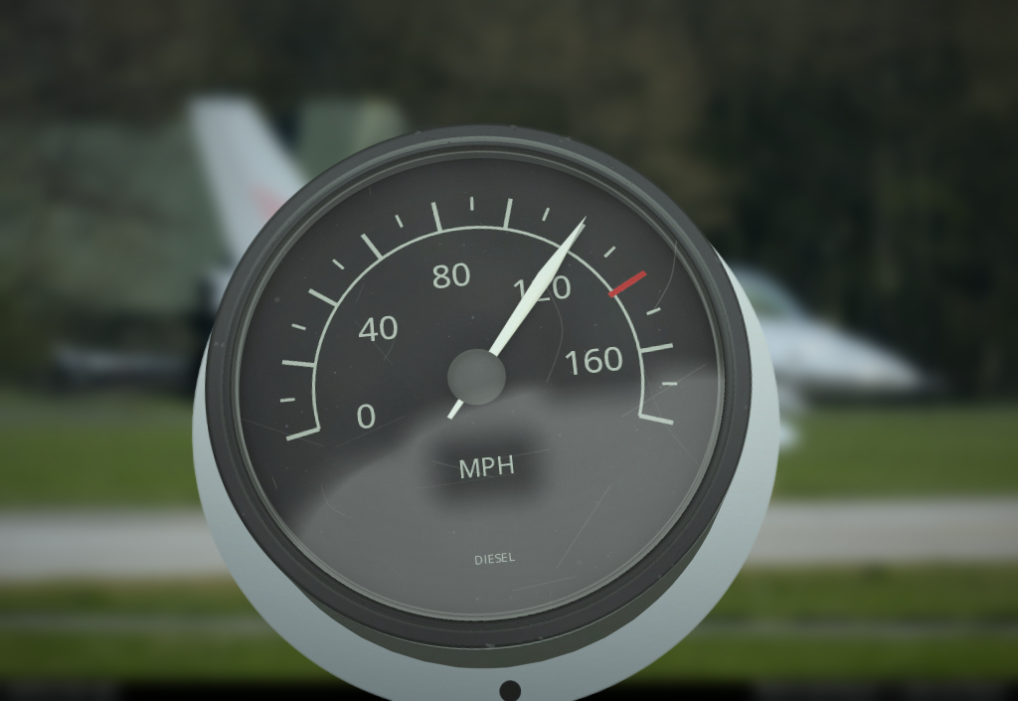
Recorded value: 120 mph
